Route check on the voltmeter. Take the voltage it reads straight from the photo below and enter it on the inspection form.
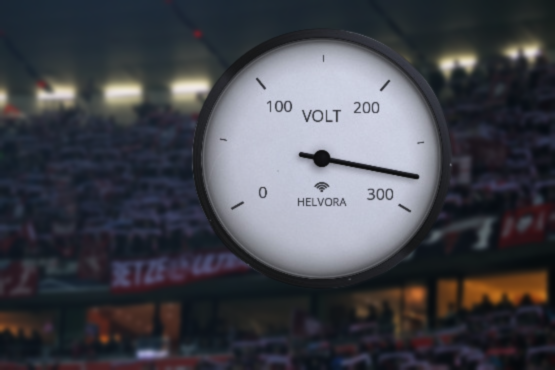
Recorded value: 275 V
